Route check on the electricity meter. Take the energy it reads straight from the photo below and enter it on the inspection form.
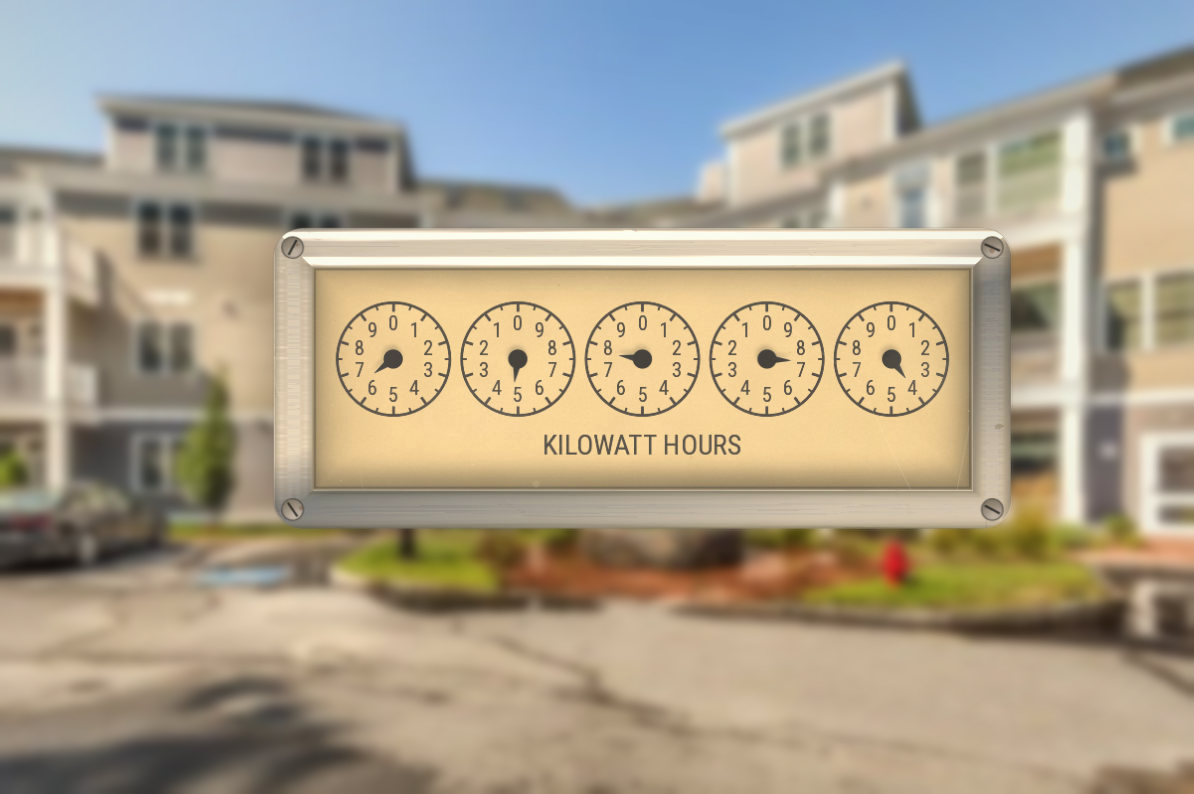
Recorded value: 64774 kWh
